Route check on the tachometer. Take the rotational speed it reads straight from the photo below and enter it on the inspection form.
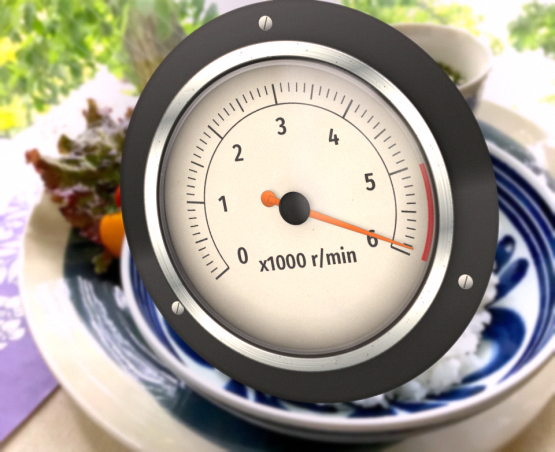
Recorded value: 5900 rpm
